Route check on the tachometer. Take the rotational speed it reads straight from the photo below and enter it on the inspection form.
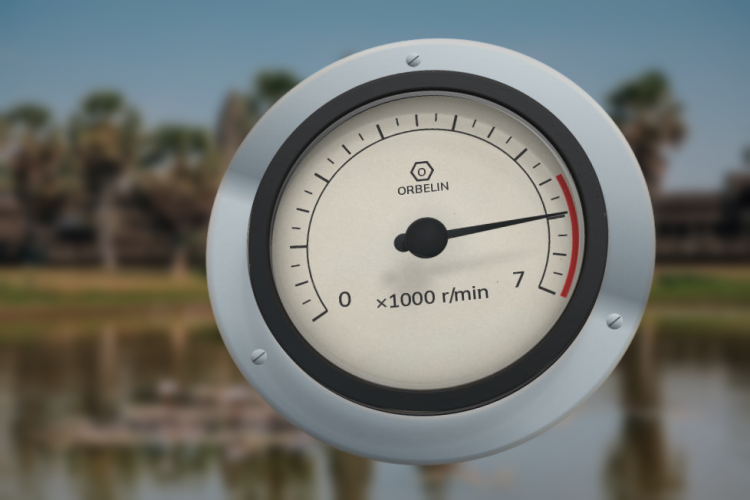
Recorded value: 6000 rpm
